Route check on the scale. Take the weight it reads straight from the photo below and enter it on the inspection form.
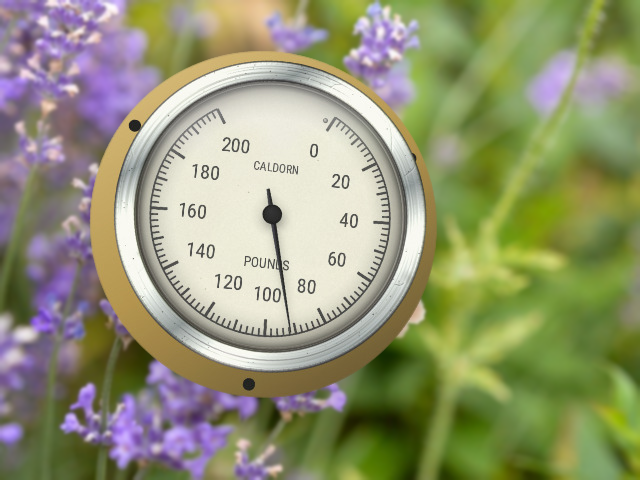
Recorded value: 92 lb
